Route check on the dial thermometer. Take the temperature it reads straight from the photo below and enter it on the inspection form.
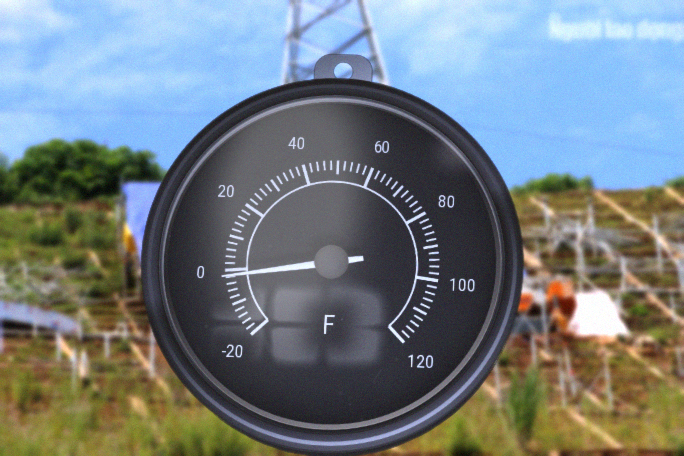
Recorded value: -2 °F
